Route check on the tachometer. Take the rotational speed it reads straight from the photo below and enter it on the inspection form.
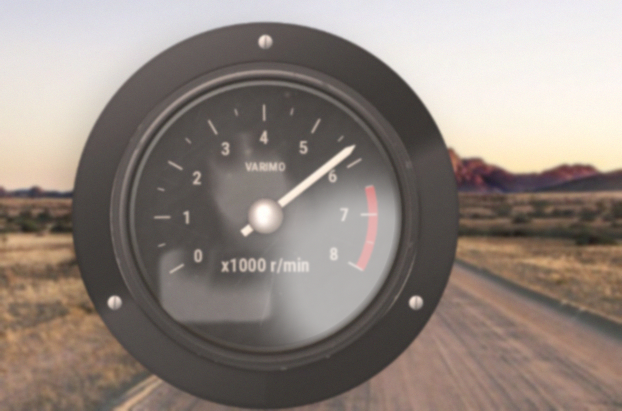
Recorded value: 5750 rpm
